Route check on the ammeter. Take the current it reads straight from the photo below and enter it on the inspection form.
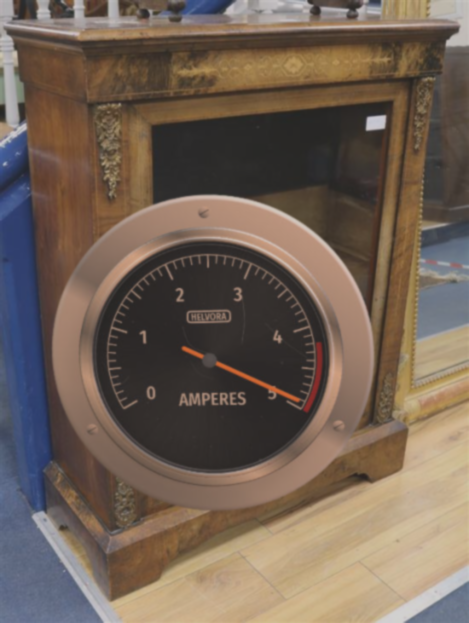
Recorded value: 4.9 A
